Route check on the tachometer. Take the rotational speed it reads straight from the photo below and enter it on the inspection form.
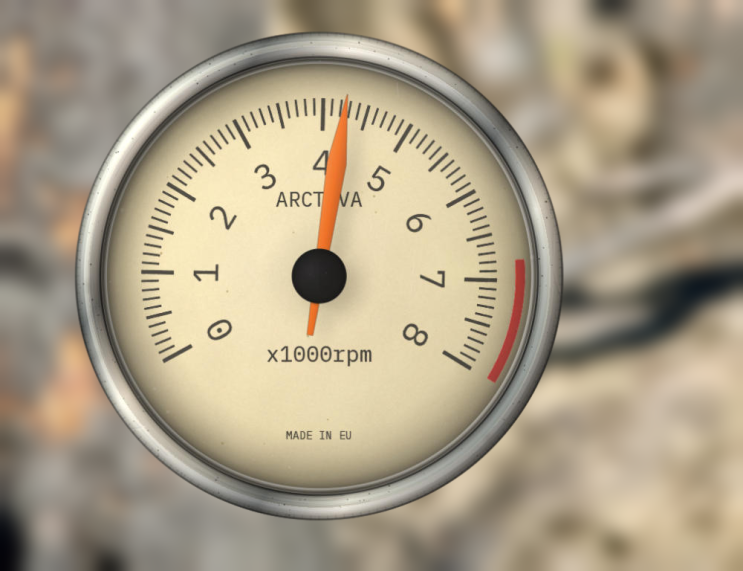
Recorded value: 4250 rpm
